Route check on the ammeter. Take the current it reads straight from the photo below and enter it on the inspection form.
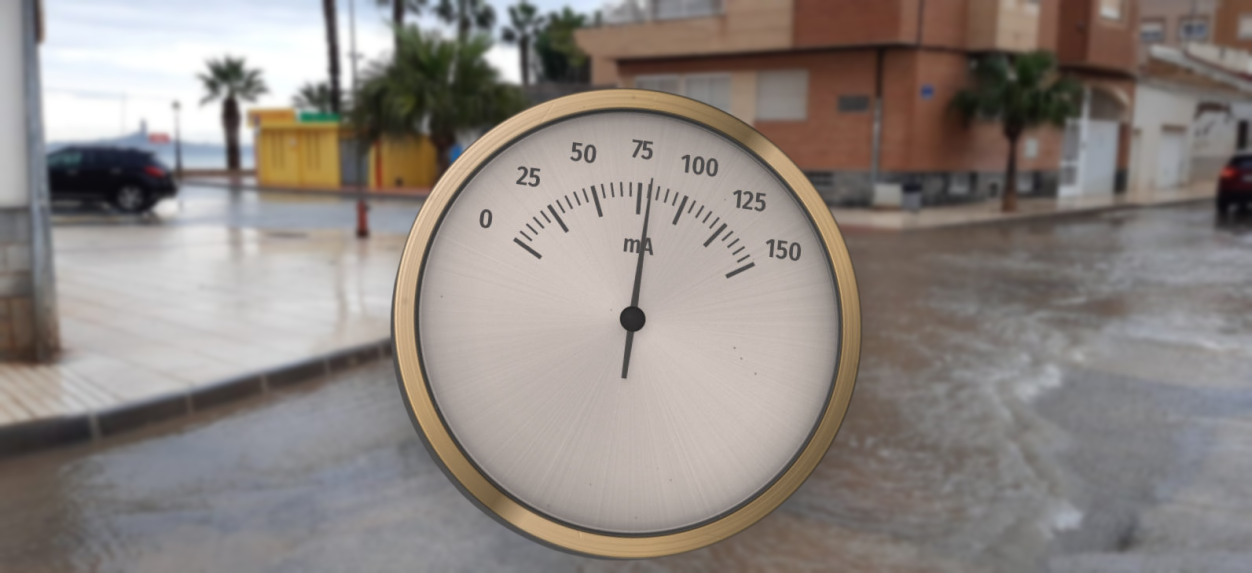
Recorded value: 80 mA
